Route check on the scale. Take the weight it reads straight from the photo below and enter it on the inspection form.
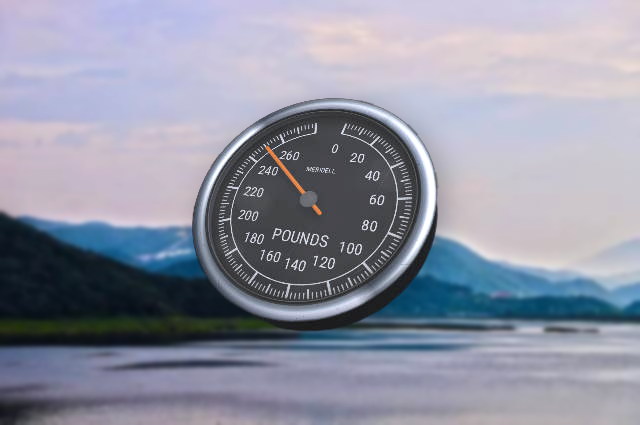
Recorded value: 250 lb
